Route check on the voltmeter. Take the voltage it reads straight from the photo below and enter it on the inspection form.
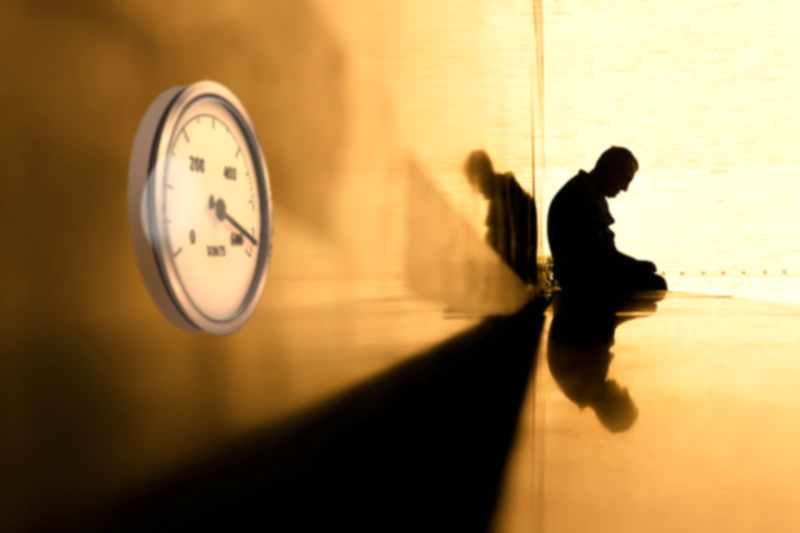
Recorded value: 575 V
